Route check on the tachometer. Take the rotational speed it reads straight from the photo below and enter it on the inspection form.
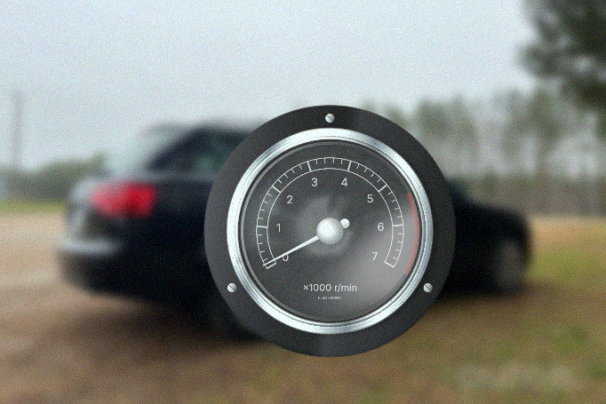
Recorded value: 100 rpm
